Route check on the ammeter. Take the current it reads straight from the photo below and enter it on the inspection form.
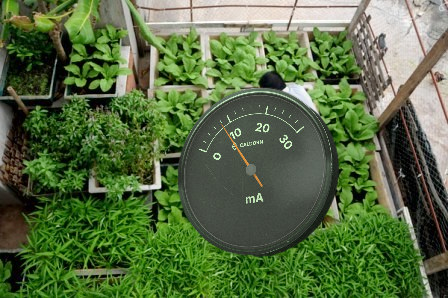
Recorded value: 8 mA
